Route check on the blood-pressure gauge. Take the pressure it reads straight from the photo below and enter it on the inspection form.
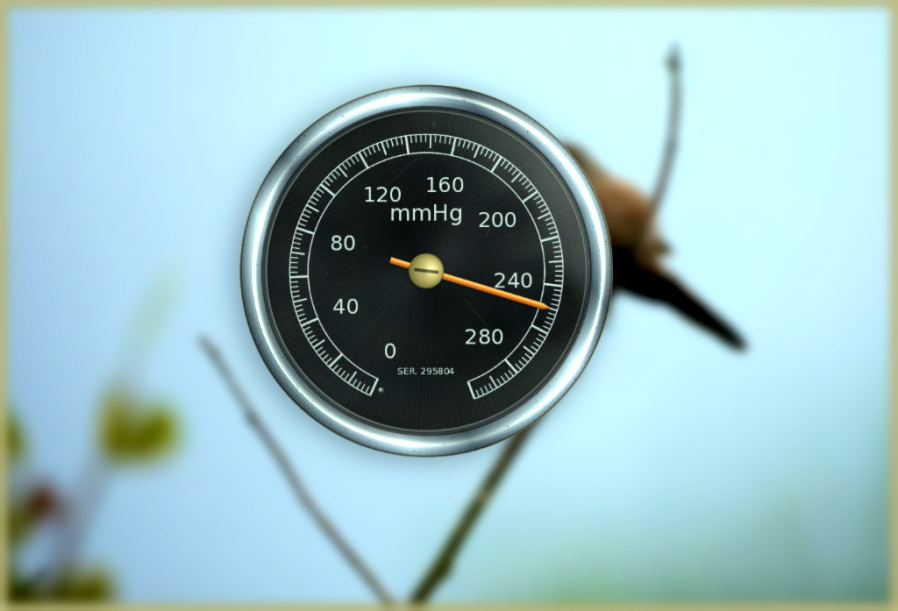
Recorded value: 250 mmHg
